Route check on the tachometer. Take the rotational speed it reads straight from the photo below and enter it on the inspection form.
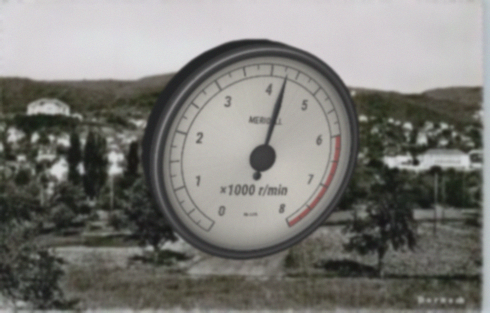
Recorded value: 4250 rpm
